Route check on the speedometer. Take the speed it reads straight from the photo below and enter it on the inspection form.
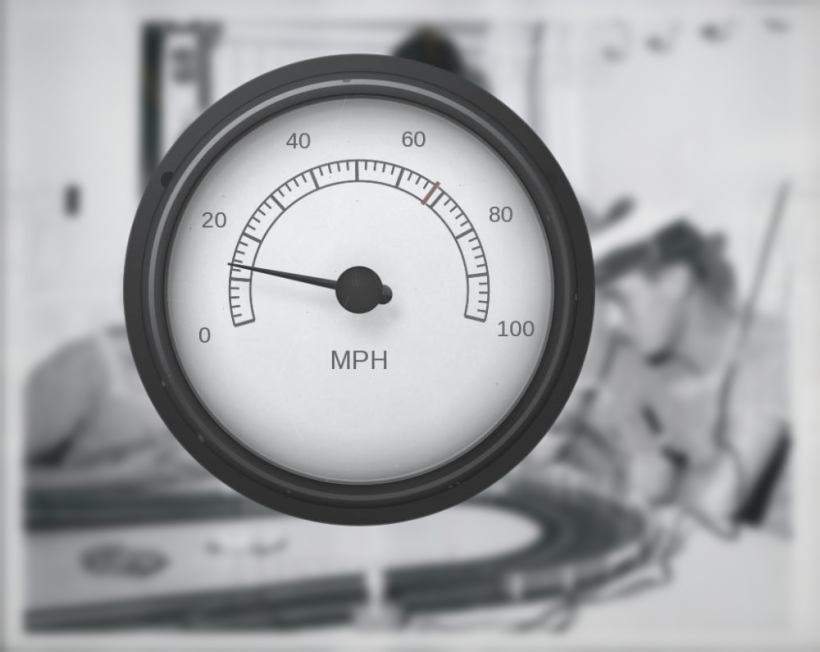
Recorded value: 13 mph
